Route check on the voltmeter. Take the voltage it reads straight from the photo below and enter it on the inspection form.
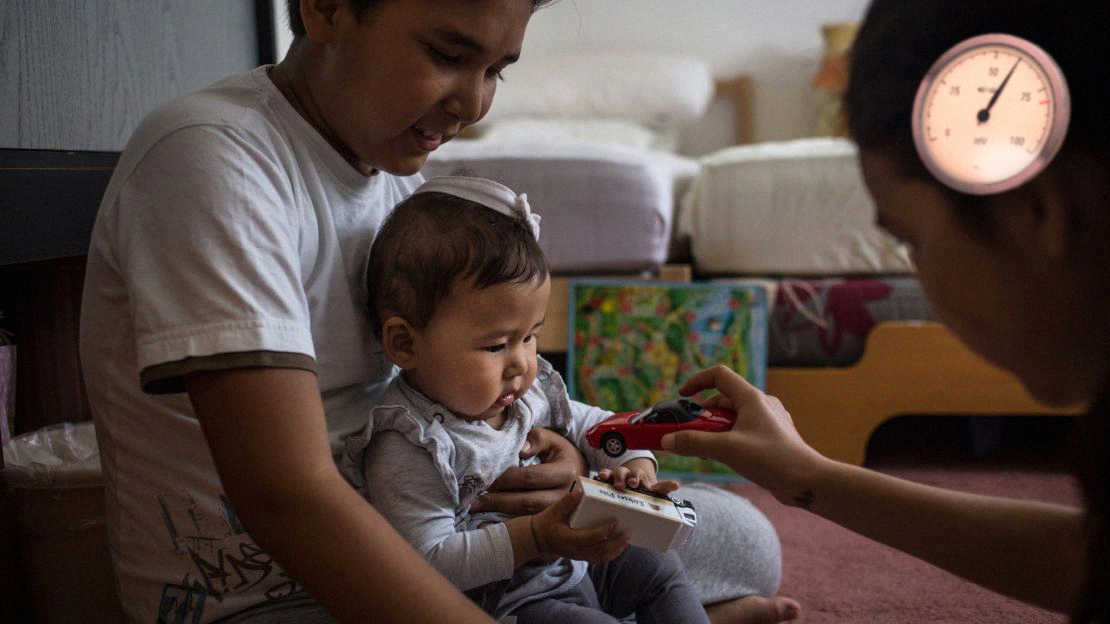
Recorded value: 60 mV
